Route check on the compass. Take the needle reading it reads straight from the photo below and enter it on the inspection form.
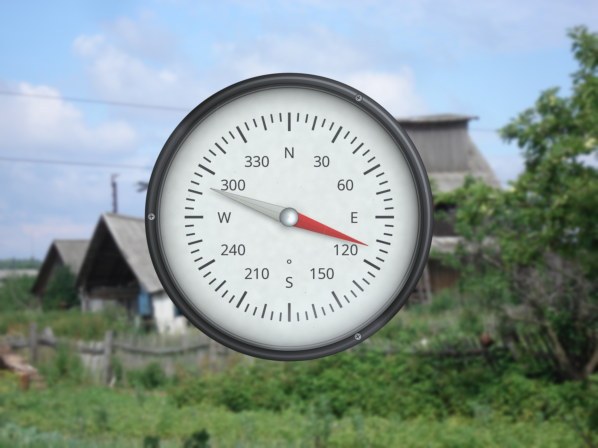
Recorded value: 110 °
